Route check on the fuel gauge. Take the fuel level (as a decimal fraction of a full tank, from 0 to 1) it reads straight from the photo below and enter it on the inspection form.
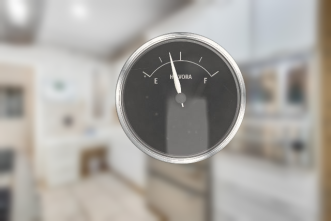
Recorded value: 0.375
